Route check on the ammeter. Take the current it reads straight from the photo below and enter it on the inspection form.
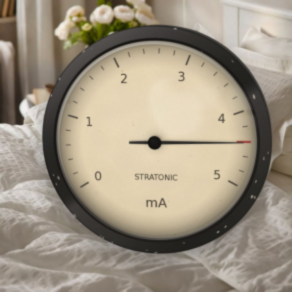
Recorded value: 4.4 mA
